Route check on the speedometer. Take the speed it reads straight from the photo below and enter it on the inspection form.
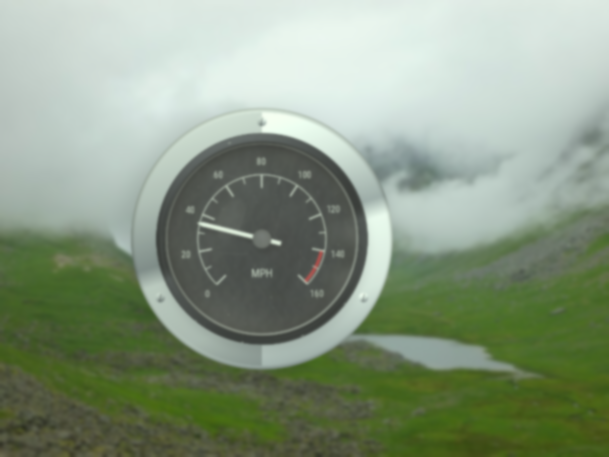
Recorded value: 35 mph
